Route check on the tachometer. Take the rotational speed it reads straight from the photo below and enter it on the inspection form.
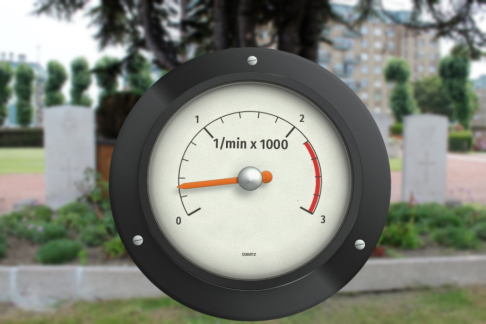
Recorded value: 300 rpm
